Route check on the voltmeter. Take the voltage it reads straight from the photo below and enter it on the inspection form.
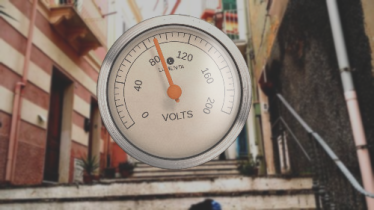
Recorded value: 90 V
